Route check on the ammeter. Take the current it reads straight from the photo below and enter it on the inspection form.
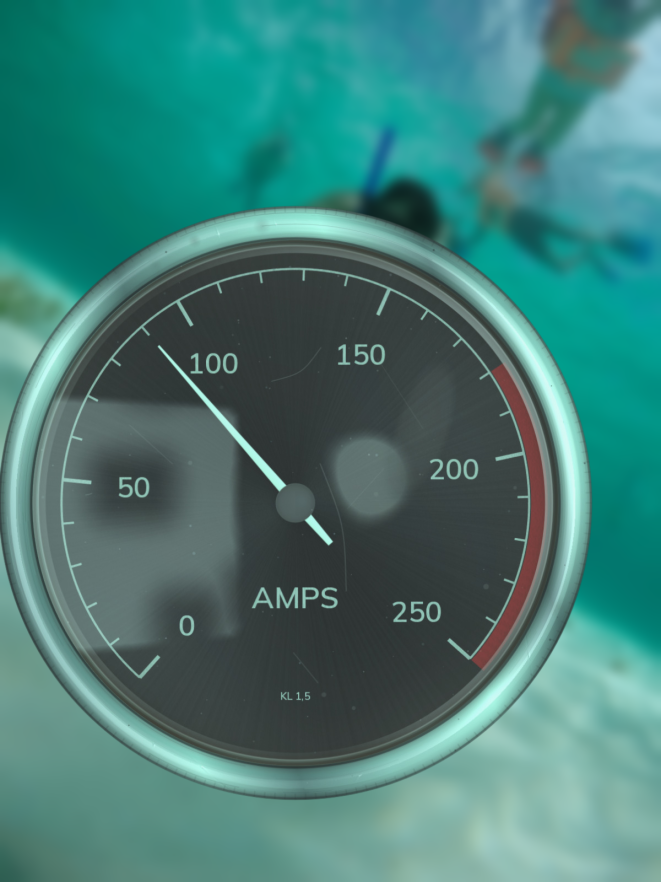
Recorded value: 90 A
